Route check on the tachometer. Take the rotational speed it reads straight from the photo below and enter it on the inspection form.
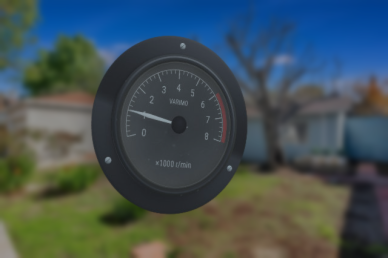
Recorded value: 1000 rpm
